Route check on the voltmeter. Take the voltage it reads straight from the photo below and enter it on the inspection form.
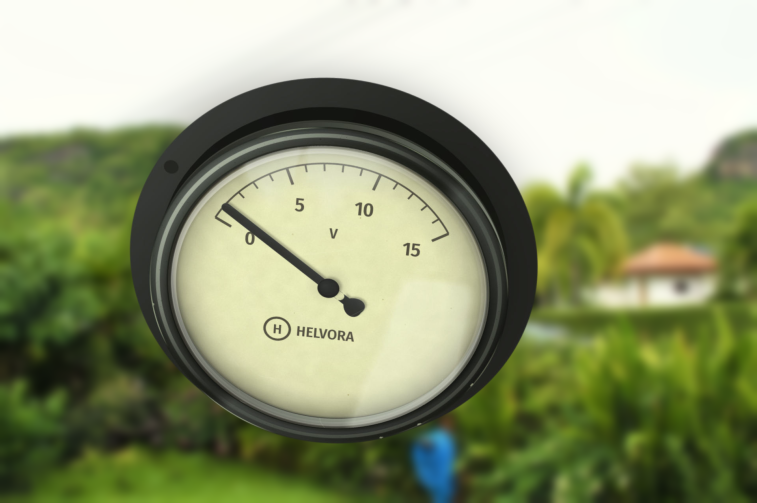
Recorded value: 1 V
